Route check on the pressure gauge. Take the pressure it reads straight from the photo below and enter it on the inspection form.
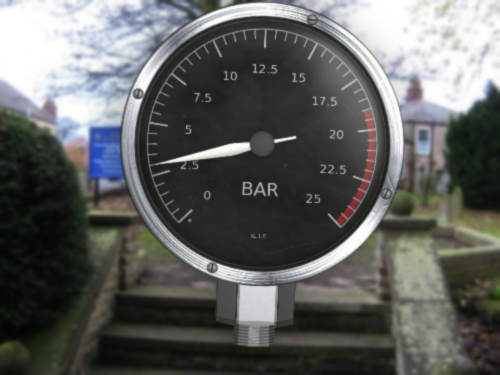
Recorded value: 3 bar
